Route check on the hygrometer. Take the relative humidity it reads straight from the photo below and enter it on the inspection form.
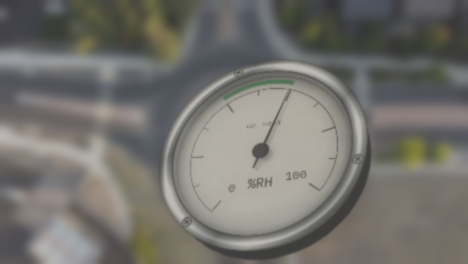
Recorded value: 60 %
